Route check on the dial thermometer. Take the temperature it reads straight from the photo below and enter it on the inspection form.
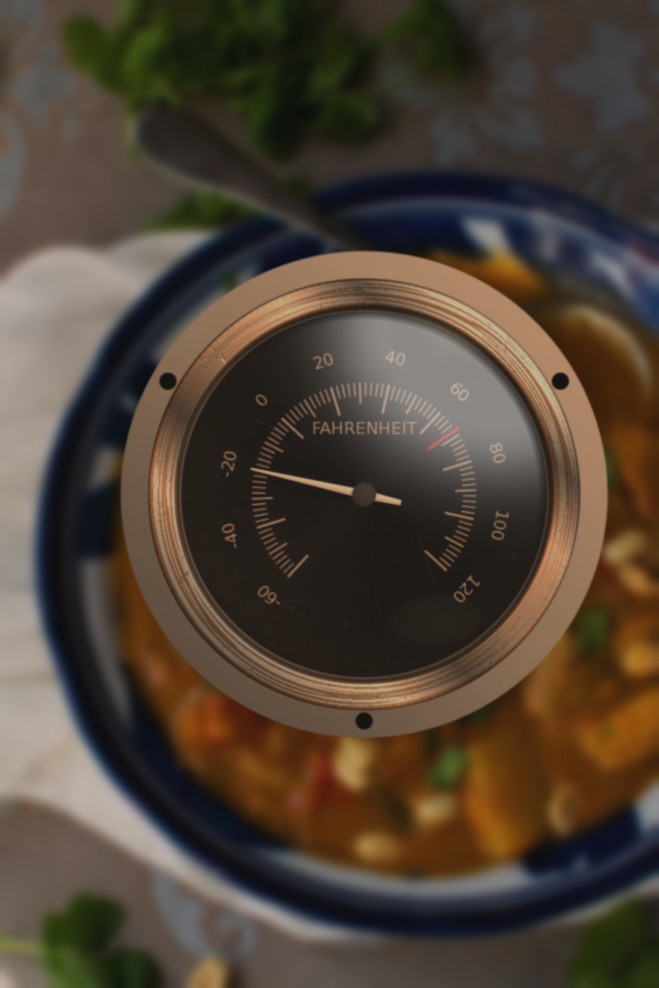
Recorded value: -20 °F
